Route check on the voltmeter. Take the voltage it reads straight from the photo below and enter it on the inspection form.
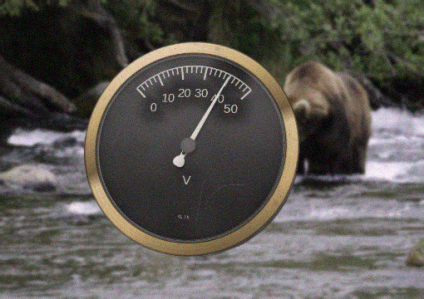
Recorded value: 40 V
